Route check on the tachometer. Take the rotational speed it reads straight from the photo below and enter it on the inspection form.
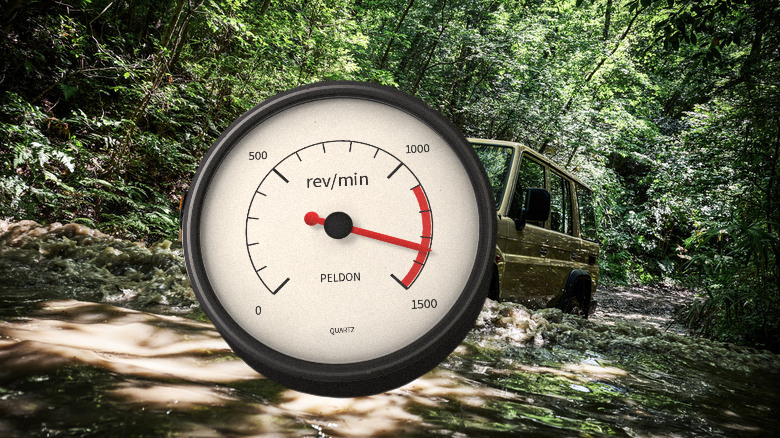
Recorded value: 1350 rpm
